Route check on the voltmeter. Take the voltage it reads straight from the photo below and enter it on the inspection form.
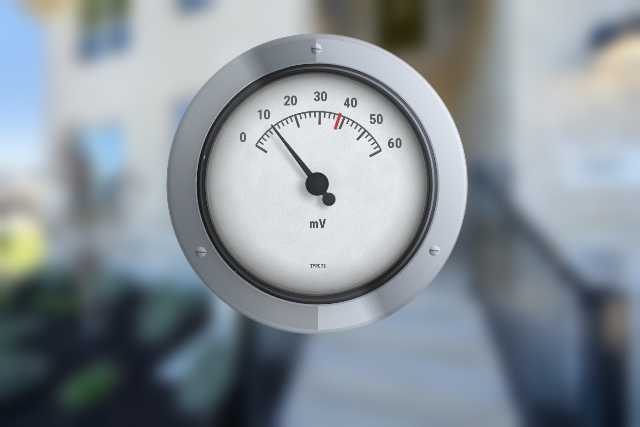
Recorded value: 10 mV
